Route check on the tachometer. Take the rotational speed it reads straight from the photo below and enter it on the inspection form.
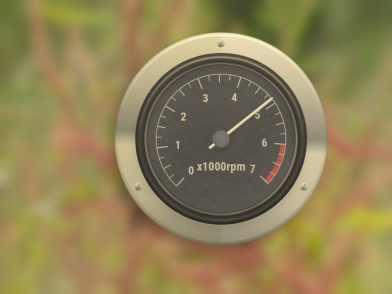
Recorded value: 4875 rpm
